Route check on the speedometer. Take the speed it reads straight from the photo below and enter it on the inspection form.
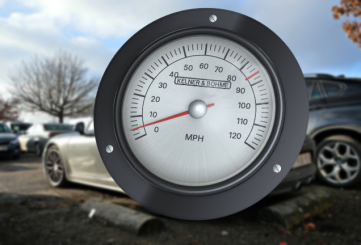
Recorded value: 4 mph
